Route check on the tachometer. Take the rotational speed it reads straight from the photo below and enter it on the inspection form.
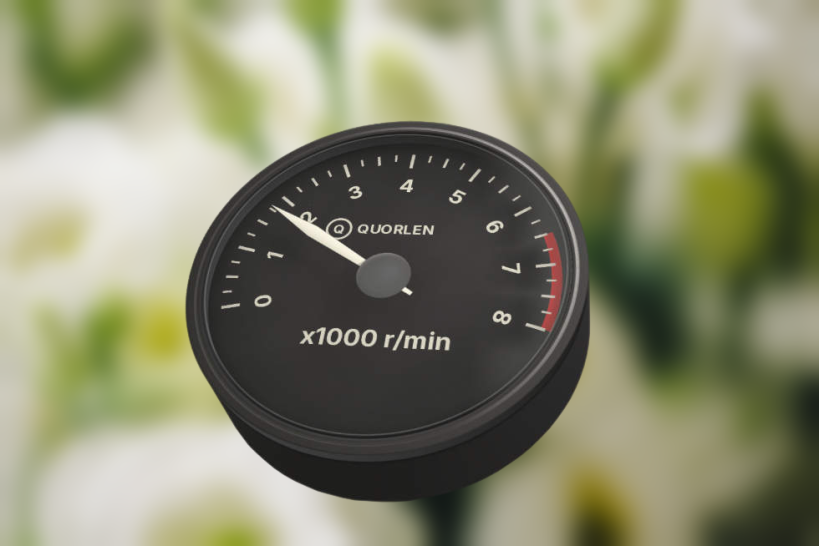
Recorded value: 1750 rpm
